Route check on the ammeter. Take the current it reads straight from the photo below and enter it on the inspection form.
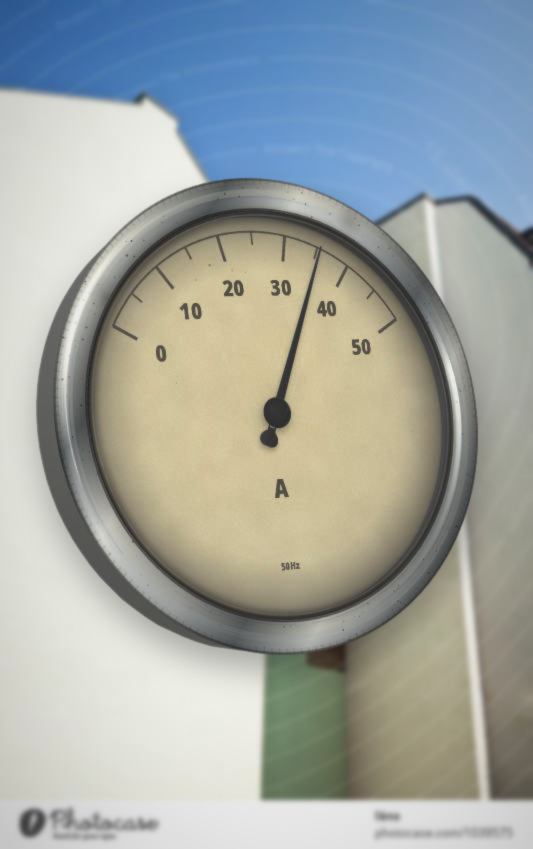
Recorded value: 35 A
